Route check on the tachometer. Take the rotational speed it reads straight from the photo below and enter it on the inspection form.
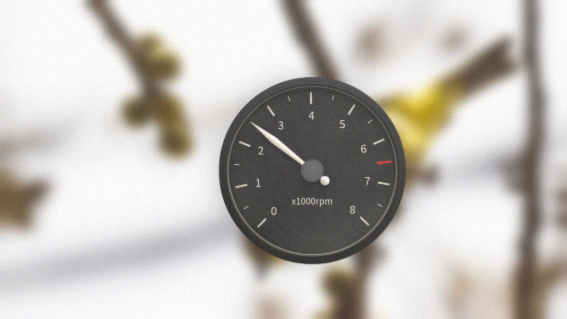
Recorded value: 2500 rpm
